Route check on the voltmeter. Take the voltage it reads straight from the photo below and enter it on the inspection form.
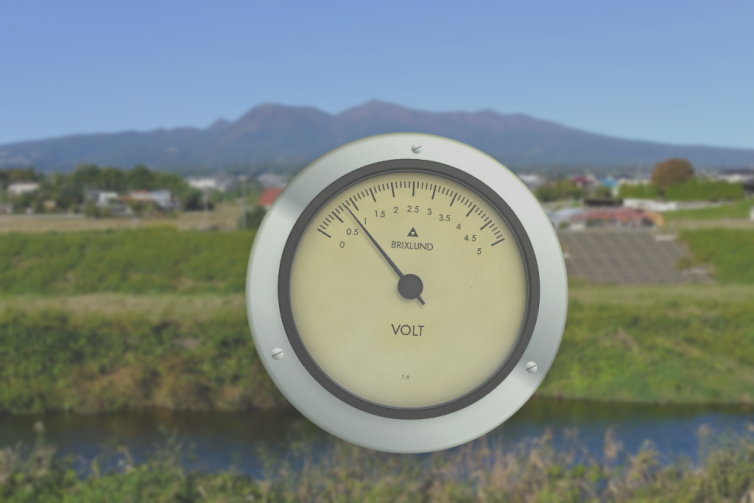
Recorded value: 0.8 V
